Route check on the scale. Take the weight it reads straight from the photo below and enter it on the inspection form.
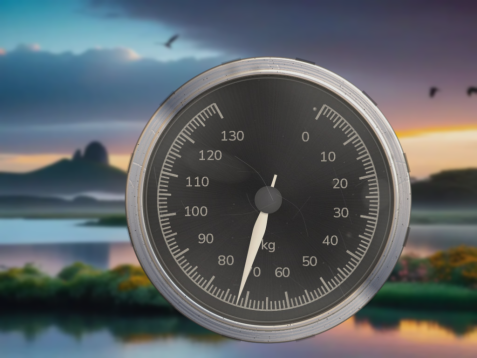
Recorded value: 72 kg
